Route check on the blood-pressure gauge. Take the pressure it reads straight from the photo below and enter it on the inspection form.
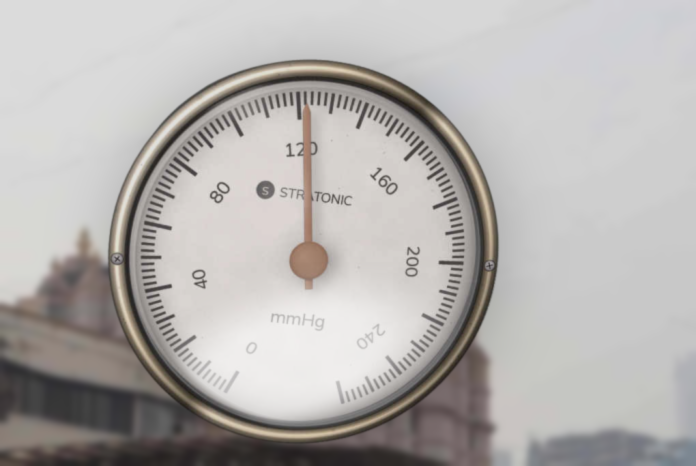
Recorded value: 122 mmHg
